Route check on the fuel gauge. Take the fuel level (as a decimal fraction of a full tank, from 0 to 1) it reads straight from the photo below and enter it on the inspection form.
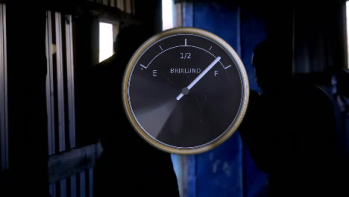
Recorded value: 0.875
